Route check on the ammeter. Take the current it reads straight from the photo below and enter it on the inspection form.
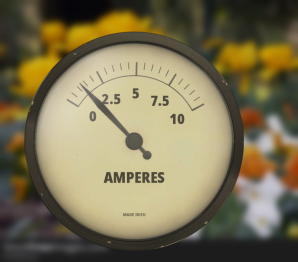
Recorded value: 1.25 A
